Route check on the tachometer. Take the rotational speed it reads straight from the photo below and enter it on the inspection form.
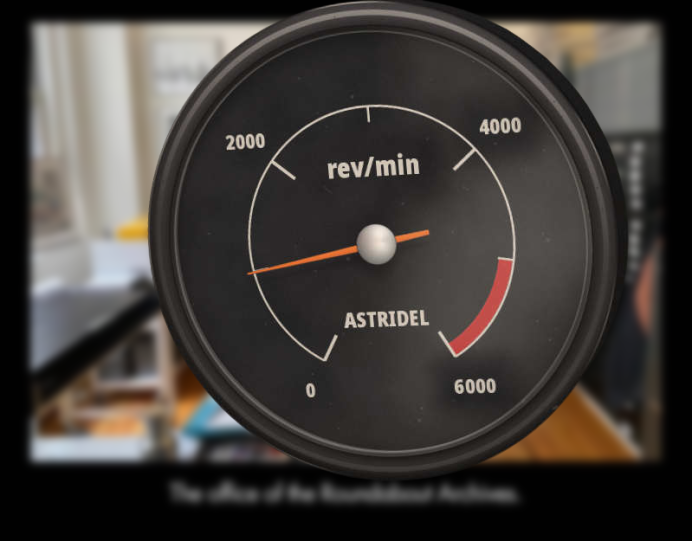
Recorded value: 1000 rpm
